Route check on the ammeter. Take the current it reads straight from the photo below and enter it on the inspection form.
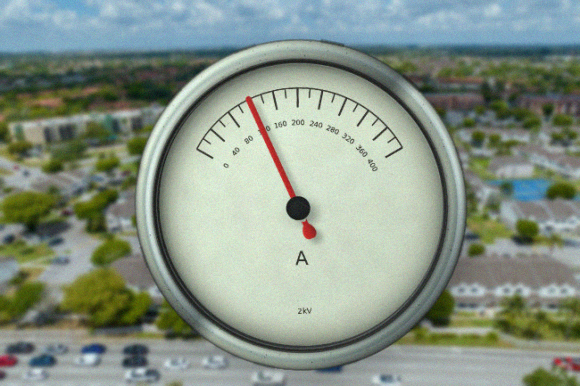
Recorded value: 120 A
